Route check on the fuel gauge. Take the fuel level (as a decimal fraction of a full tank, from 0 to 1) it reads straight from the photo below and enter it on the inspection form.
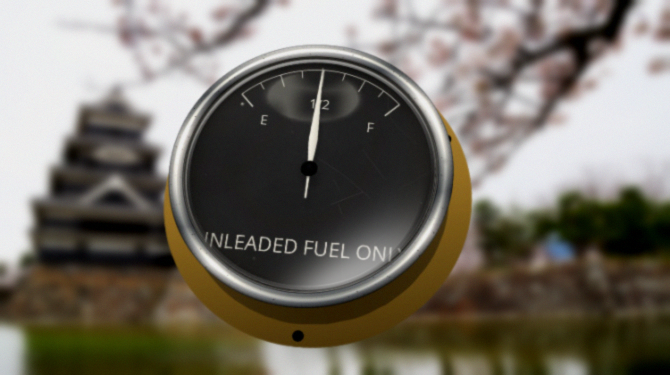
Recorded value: 0.5
